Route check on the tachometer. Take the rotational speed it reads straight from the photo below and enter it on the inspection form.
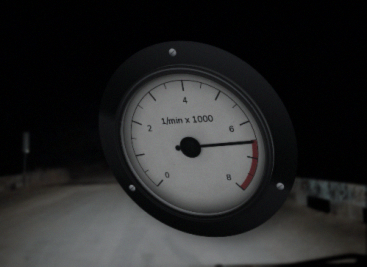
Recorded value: 6500 rpm
